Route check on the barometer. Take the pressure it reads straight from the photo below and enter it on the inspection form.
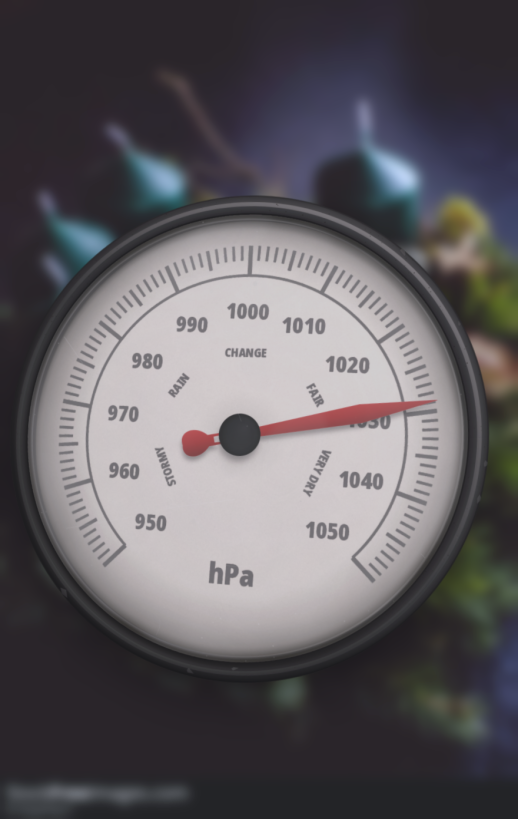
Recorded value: 1029 hPa
